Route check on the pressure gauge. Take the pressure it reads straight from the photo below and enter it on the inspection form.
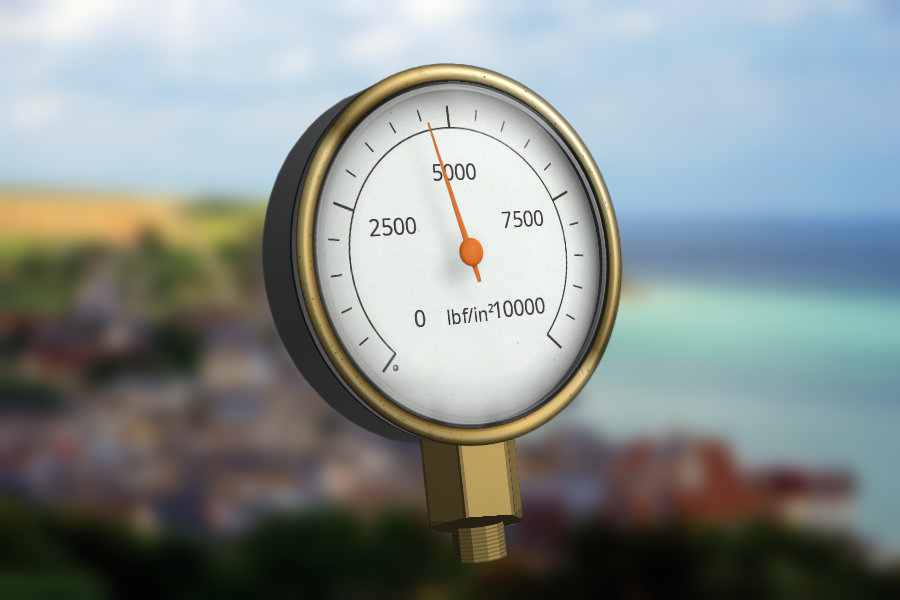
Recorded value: 4500 psi
